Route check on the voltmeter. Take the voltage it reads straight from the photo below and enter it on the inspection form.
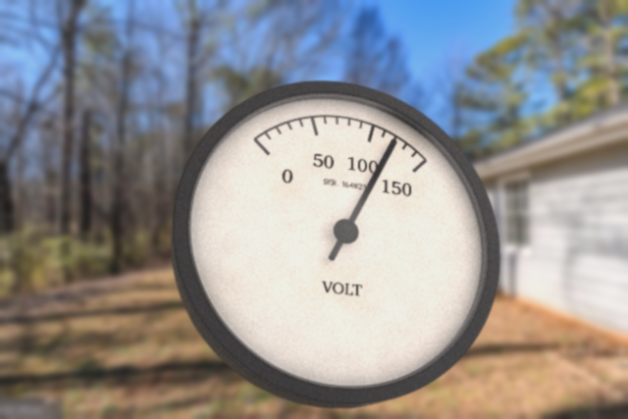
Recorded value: 120 V
